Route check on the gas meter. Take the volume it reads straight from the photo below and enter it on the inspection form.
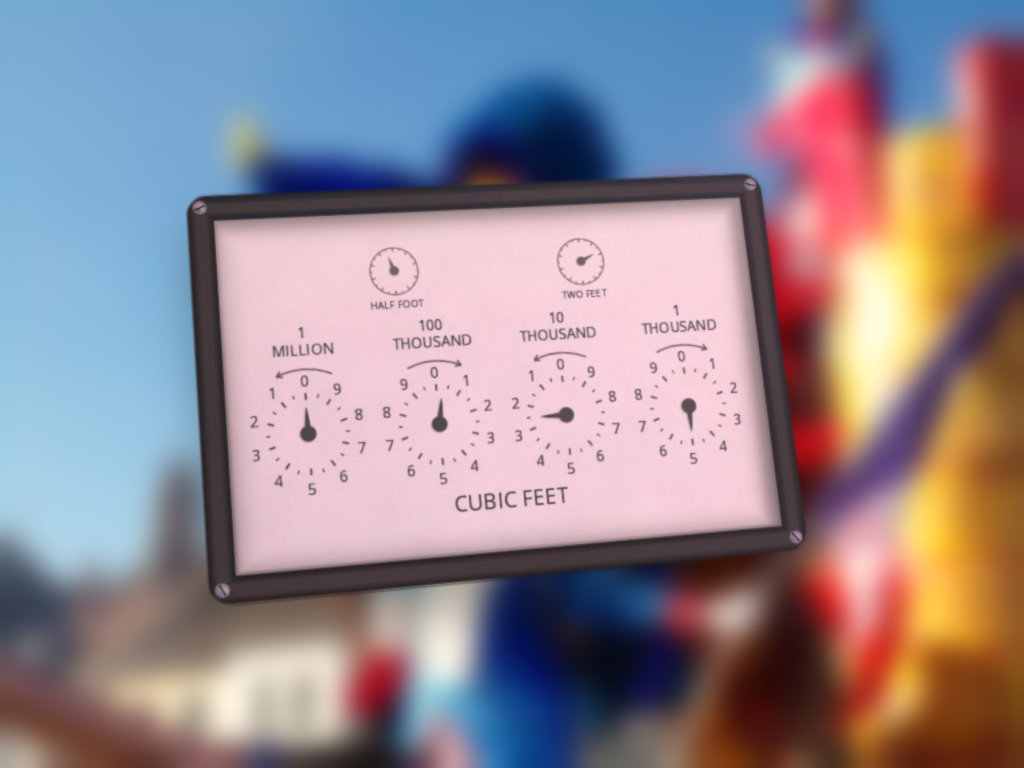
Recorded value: 2500 ft³
